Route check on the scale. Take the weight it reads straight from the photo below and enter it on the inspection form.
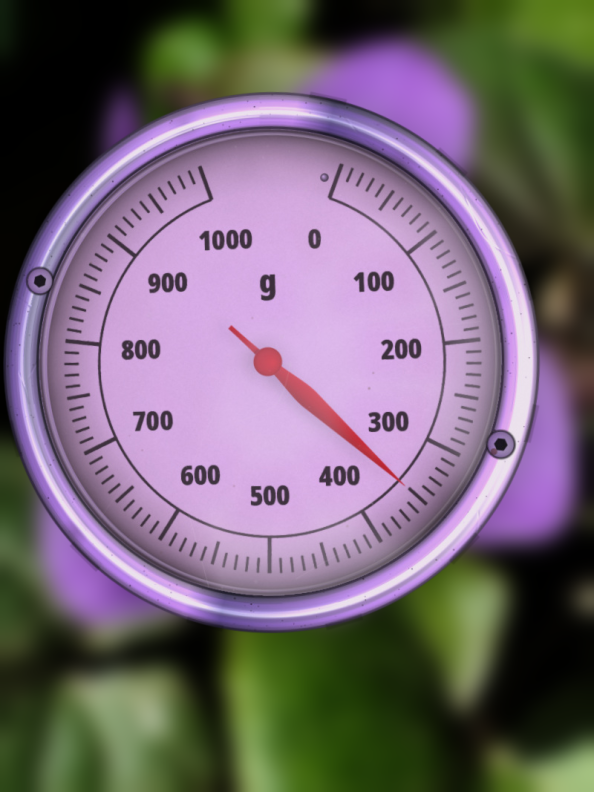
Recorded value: 350 g
